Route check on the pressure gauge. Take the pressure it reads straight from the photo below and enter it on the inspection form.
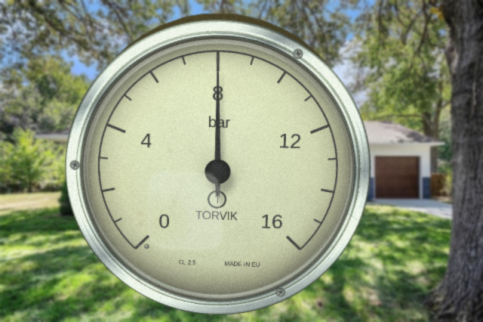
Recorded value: 8 bar
